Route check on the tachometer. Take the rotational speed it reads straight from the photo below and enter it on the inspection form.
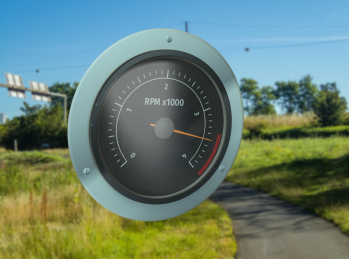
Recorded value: 3500 rpm
